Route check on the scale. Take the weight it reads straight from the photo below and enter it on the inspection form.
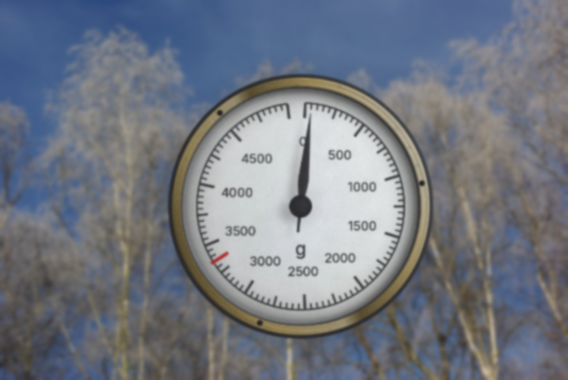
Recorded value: 50 g
